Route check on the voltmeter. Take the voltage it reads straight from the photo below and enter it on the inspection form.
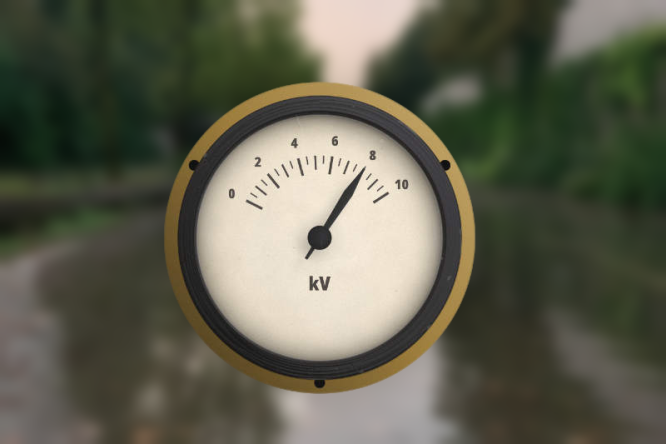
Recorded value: 8 kV
